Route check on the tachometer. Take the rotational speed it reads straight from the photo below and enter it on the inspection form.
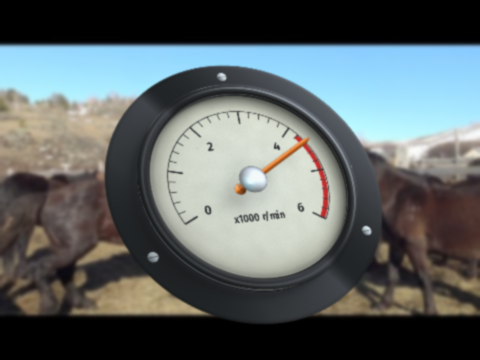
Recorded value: 4400 rpm
